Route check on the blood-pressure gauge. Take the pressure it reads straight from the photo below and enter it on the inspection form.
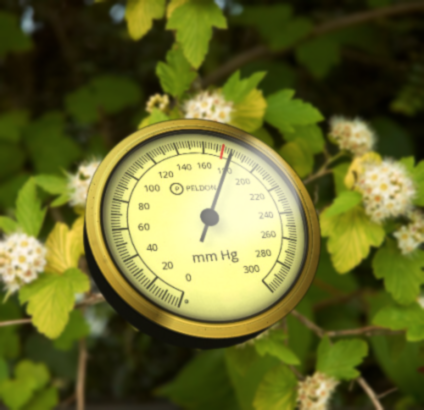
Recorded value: 180 mmHg
